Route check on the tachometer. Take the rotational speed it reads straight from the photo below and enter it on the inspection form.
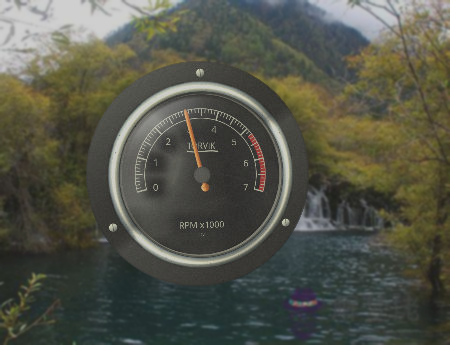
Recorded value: 3000 rpm
